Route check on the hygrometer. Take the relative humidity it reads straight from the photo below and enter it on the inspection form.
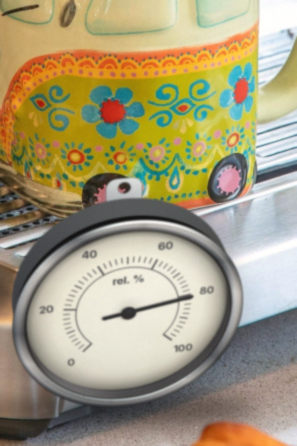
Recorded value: 80 %
